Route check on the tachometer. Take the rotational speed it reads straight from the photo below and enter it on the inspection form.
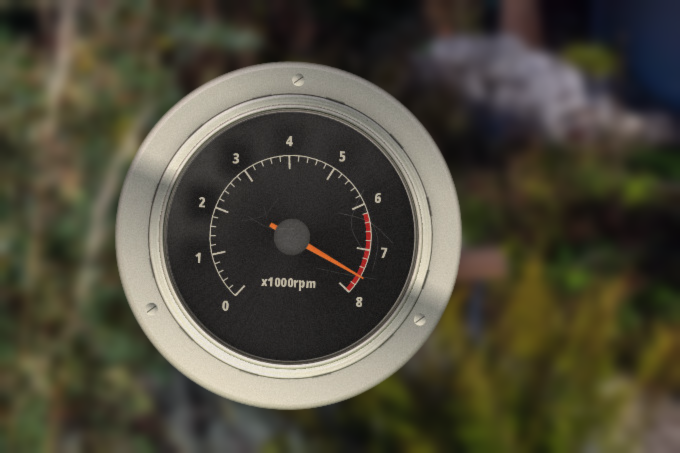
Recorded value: 7600 rpm
